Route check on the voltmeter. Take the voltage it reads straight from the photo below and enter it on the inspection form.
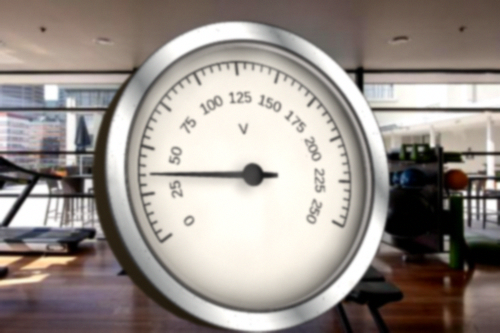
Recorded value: 35 V
